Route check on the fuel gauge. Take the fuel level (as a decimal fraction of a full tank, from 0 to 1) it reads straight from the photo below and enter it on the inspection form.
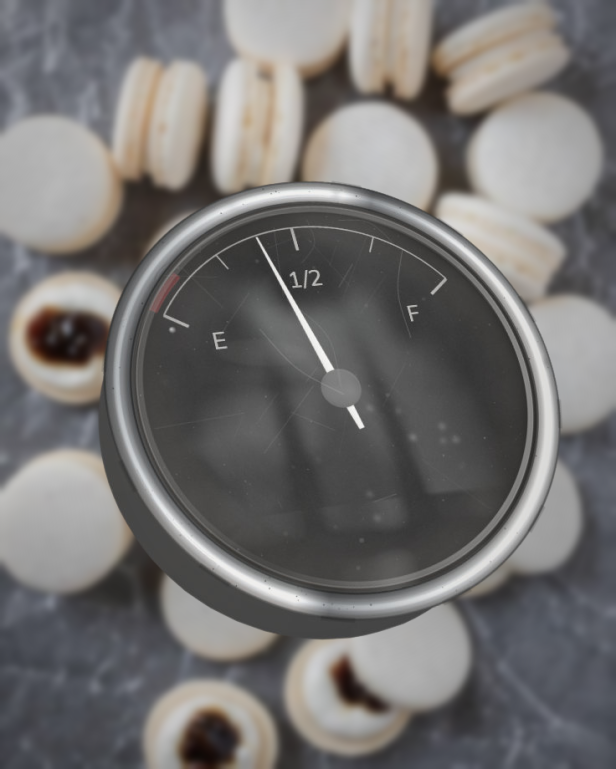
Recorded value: 0.375
